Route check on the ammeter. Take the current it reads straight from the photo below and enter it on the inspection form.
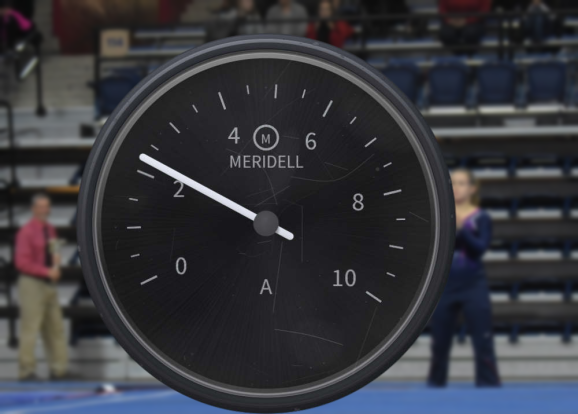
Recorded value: 2.25 A
